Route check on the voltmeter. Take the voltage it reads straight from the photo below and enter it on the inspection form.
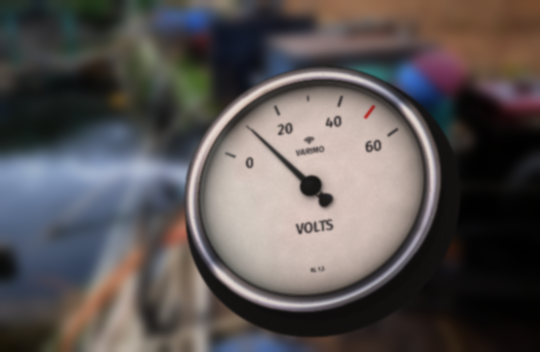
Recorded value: 10 V
